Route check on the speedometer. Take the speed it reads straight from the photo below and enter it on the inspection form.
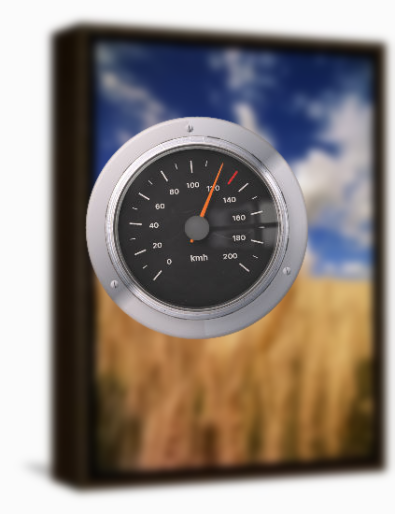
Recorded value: 120 km/h
